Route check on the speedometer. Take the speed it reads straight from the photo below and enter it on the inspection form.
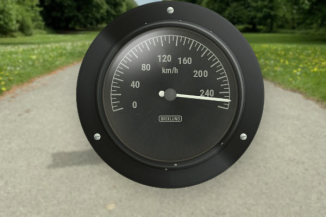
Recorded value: 250 km/h
